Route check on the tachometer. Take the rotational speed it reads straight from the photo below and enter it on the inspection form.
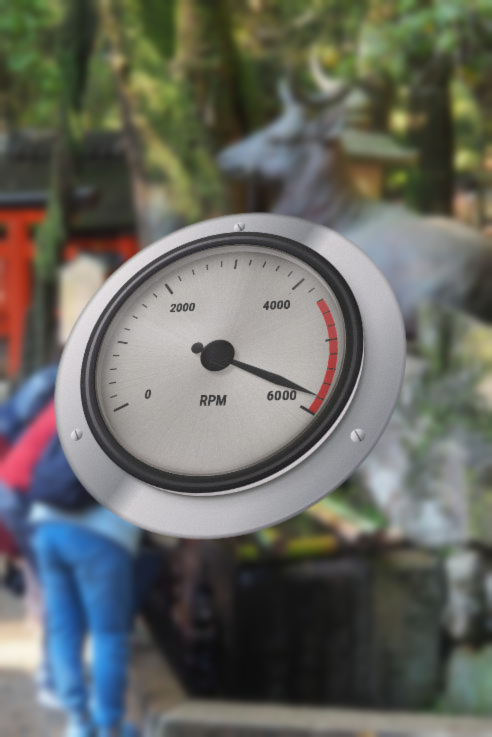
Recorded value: 5800 rpm
